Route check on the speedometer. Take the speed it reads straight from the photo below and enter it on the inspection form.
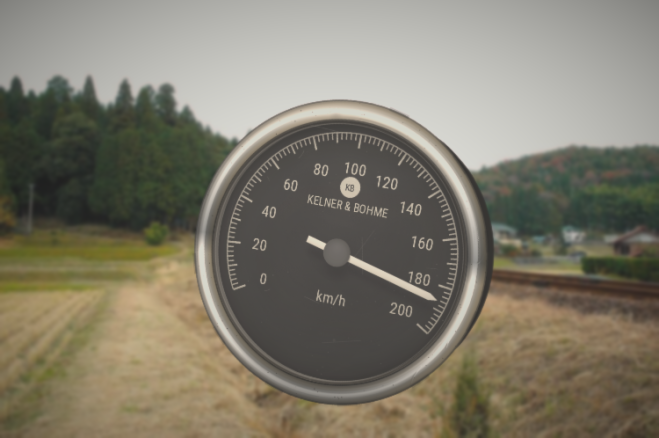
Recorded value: 186 km/h
